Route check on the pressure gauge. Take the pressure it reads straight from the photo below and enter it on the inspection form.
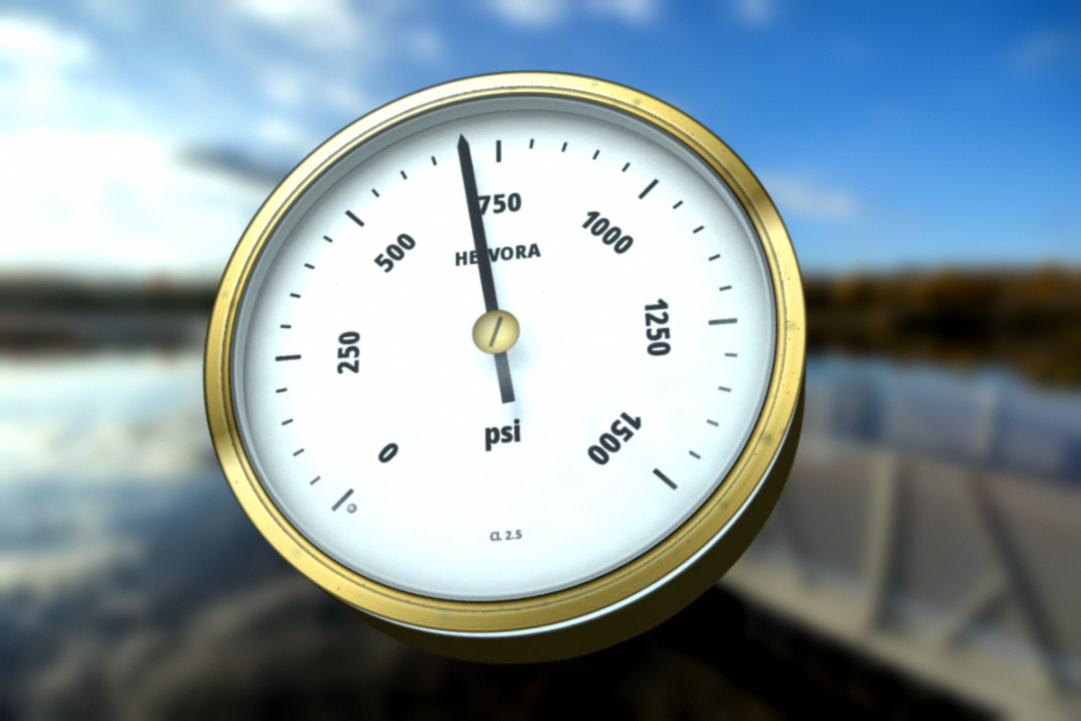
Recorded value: 700 psi
